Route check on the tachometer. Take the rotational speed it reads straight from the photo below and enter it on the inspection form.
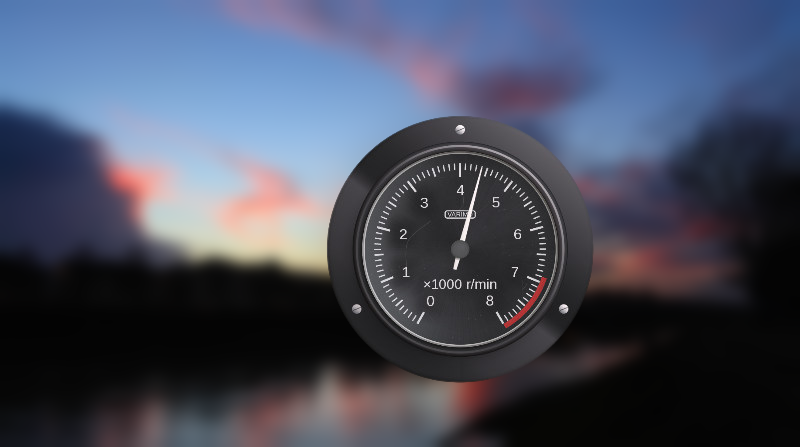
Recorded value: 4400 rpm
